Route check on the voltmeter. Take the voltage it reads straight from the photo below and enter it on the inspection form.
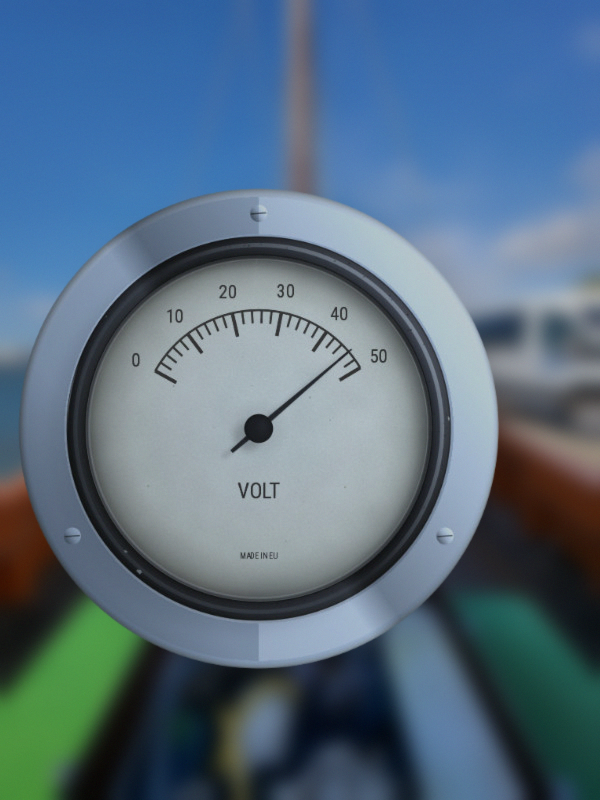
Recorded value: 46 V
